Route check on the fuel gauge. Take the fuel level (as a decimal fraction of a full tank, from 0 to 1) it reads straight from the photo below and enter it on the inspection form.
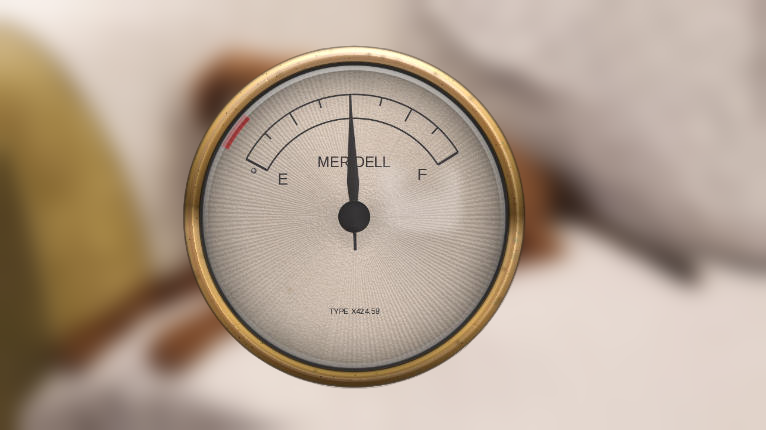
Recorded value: 0.5
